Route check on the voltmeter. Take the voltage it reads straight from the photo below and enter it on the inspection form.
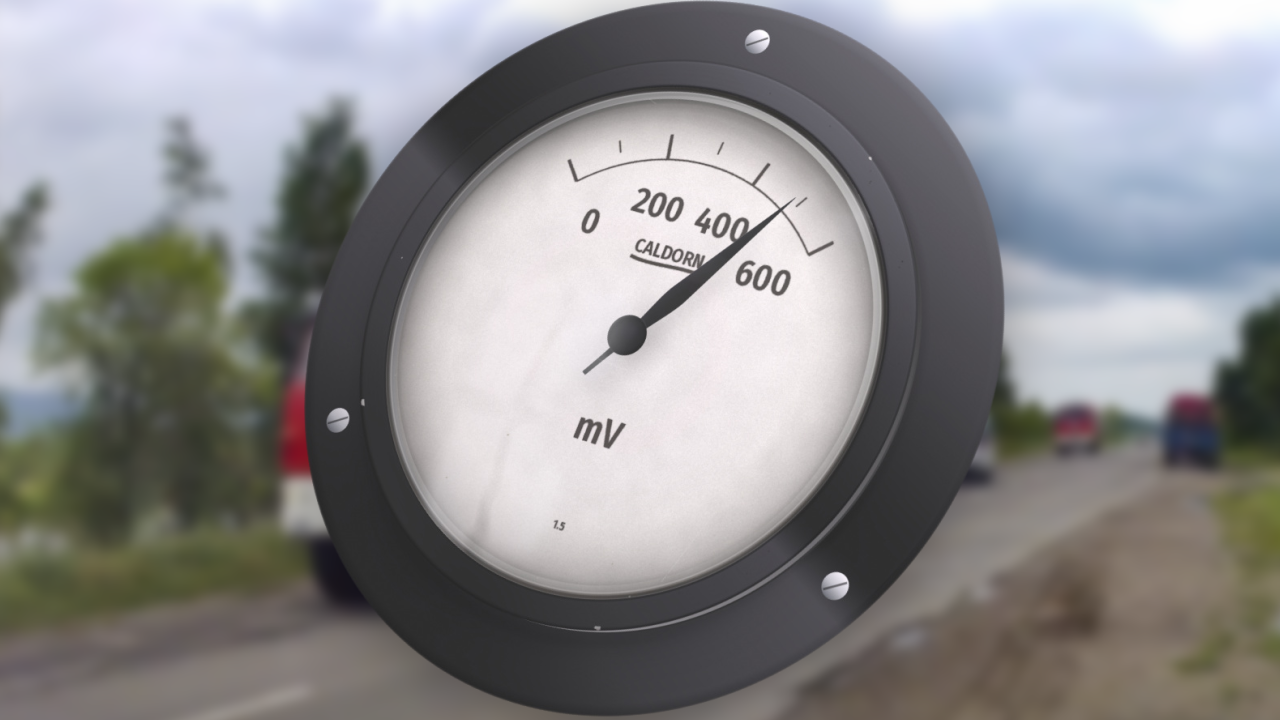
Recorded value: 500 mV
